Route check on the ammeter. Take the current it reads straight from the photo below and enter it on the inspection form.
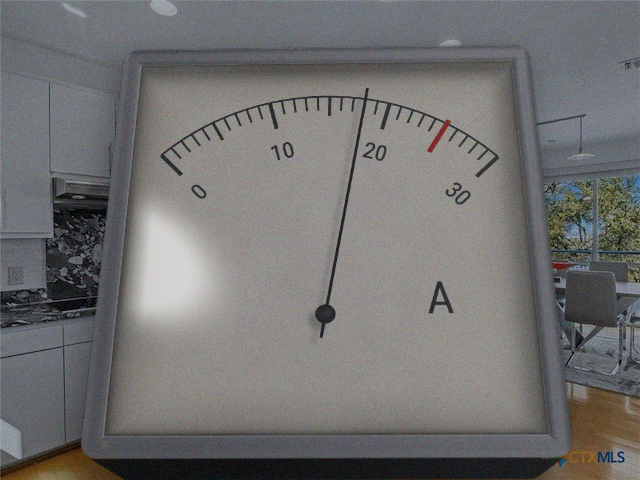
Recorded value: 18 A
